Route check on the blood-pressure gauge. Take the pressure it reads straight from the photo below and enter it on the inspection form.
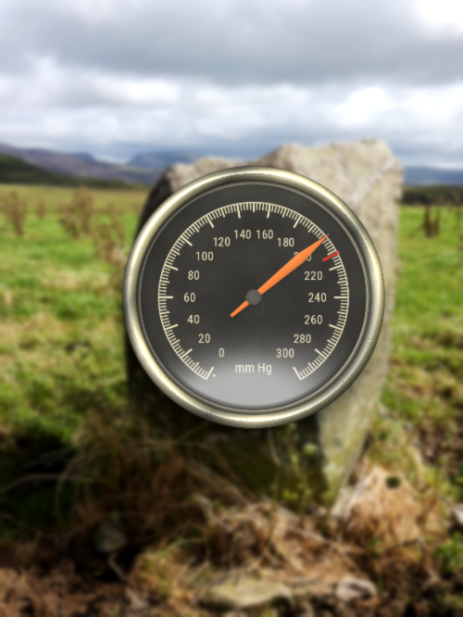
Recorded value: 200 mmHg
